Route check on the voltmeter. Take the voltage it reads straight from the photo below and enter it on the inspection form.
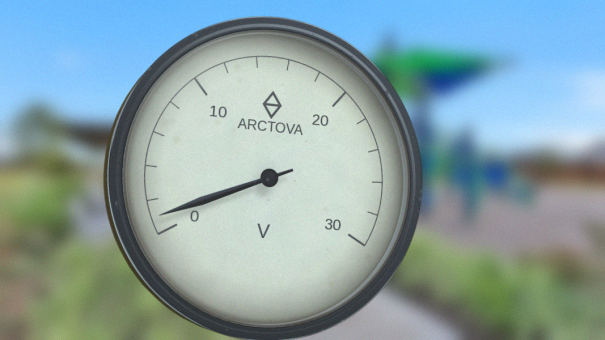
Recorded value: 1 V
